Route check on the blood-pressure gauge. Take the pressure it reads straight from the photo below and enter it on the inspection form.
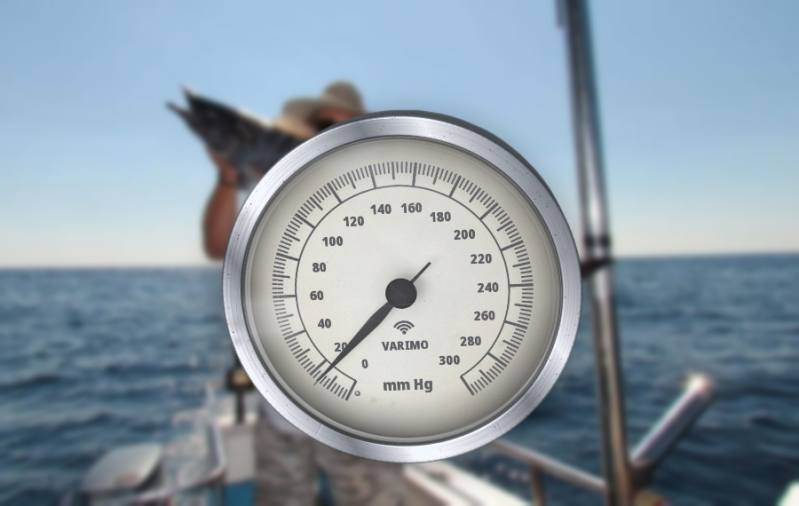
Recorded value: 16 mmHg
